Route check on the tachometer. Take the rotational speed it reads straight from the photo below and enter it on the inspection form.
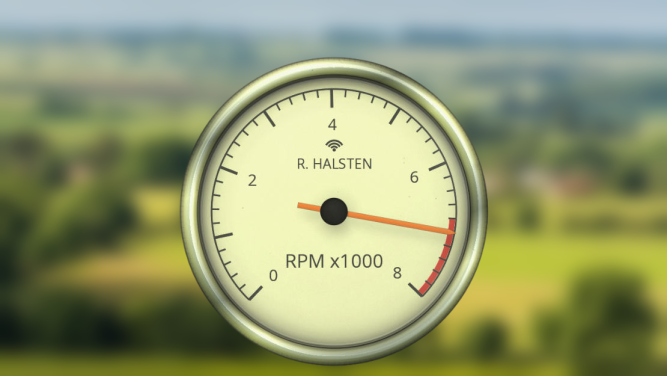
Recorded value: 7000 rpm
